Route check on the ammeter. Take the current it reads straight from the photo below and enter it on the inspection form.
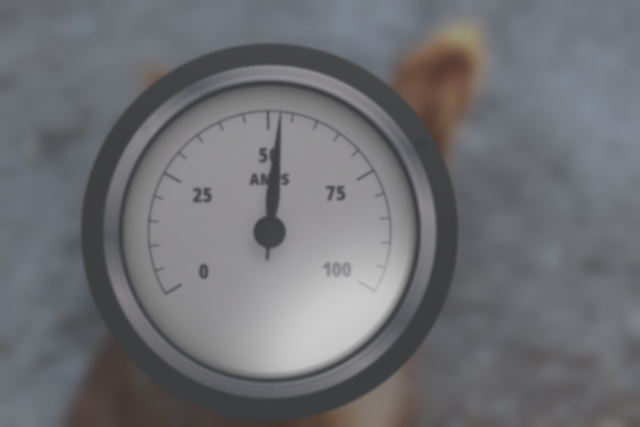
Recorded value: 52.5 A
